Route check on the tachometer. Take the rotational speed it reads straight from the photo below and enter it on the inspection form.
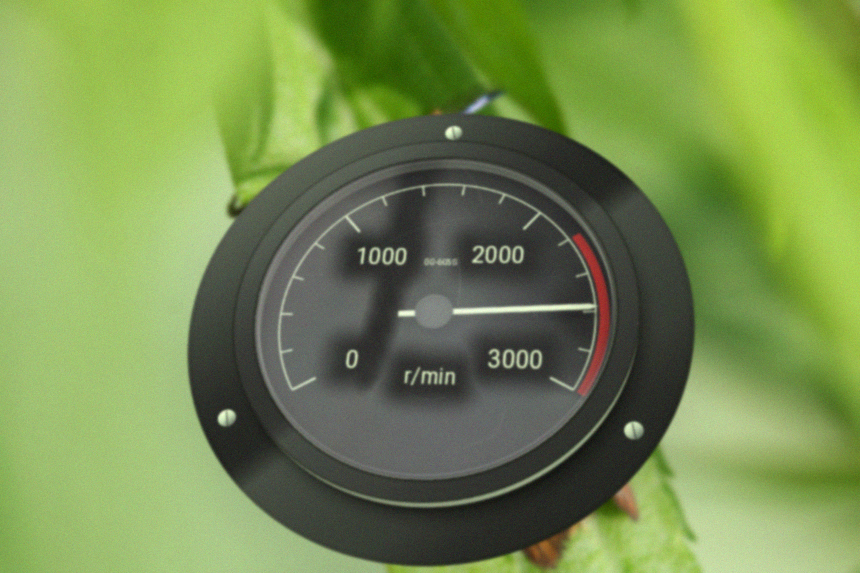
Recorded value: 2600 rpm
